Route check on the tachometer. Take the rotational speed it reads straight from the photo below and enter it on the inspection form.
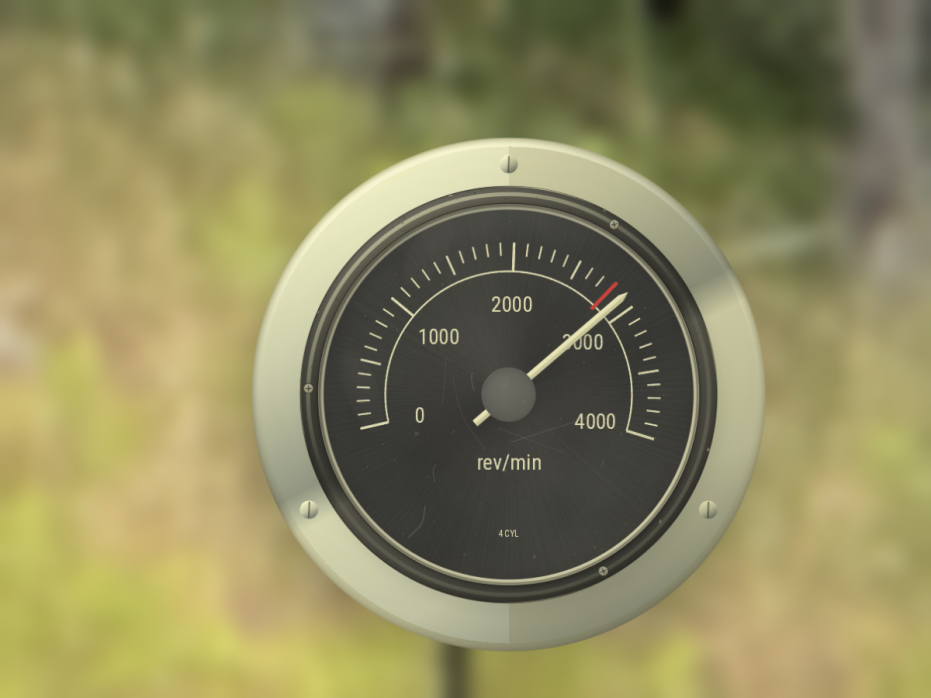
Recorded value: 2900 rpm
